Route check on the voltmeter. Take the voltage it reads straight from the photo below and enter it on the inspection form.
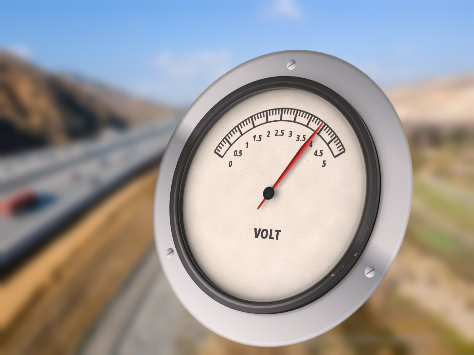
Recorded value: 4 V
